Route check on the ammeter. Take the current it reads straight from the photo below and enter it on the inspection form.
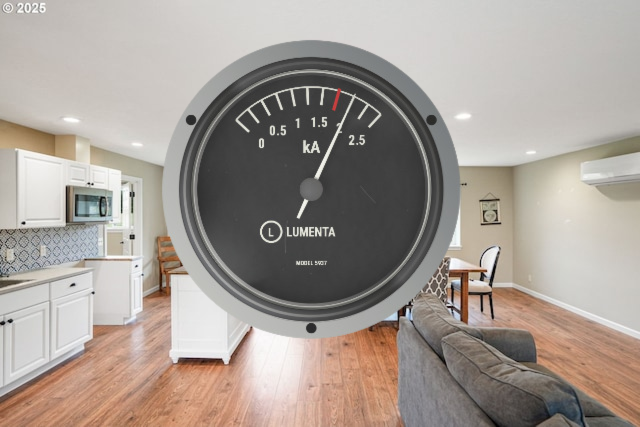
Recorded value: 2 kA
